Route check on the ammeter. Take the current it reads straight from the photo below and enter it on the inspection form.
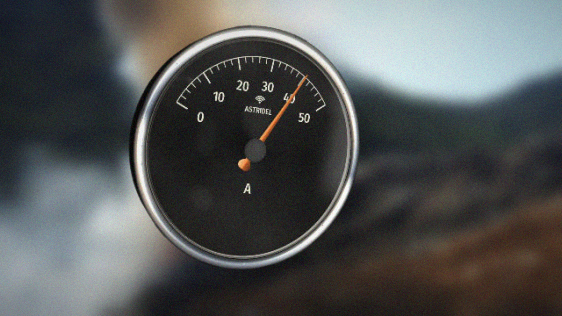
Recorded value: 40 A
